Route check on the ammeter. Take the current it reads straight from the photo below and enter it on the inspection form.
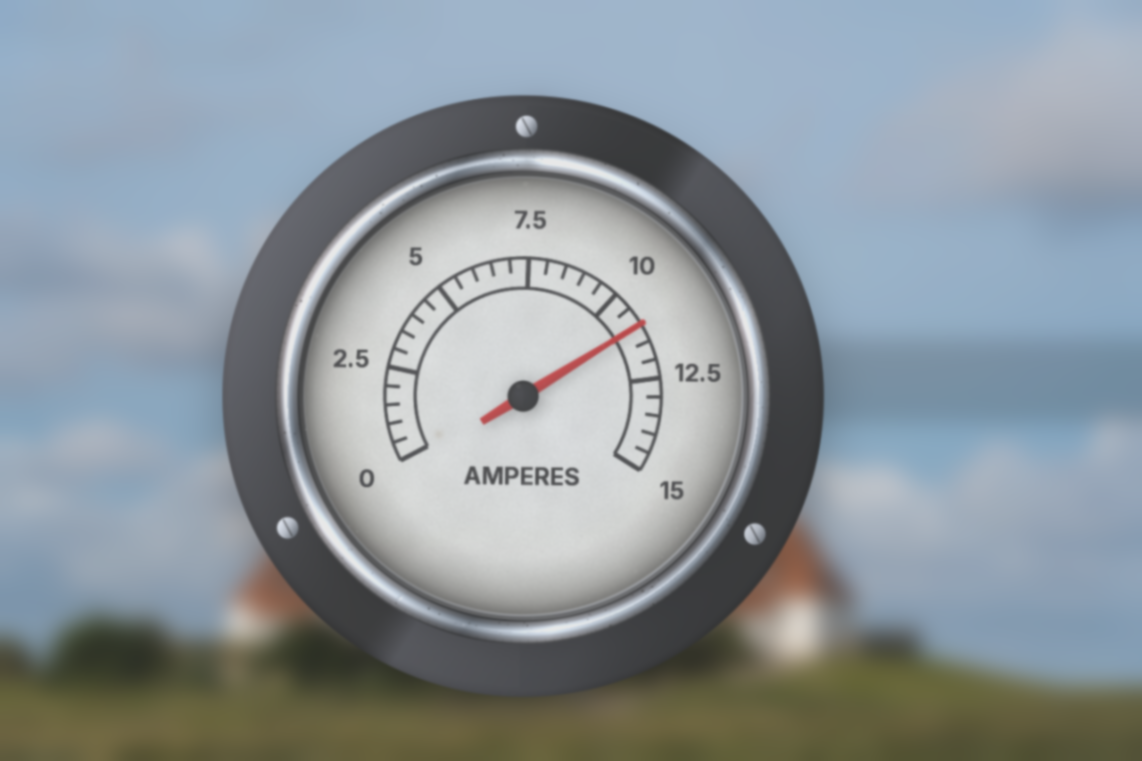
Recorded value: 11 A
